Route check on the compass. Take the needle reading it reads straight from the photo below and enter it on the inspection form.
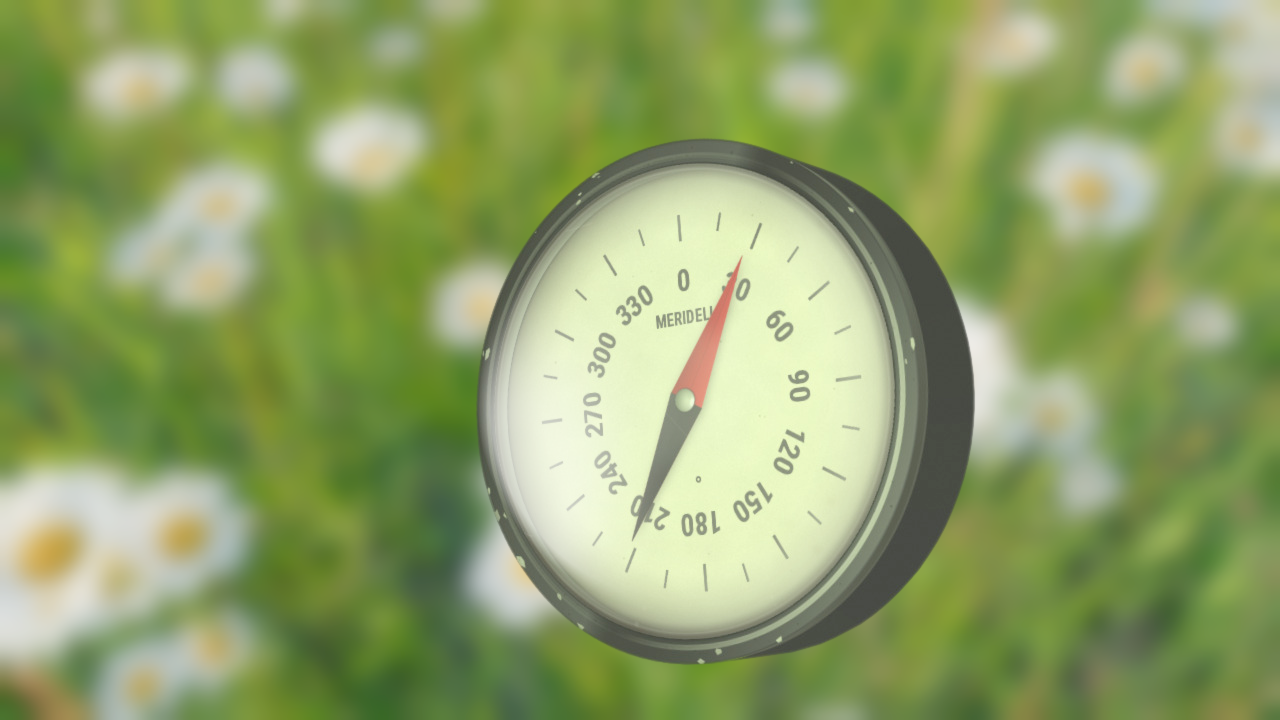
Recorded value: 30 °
